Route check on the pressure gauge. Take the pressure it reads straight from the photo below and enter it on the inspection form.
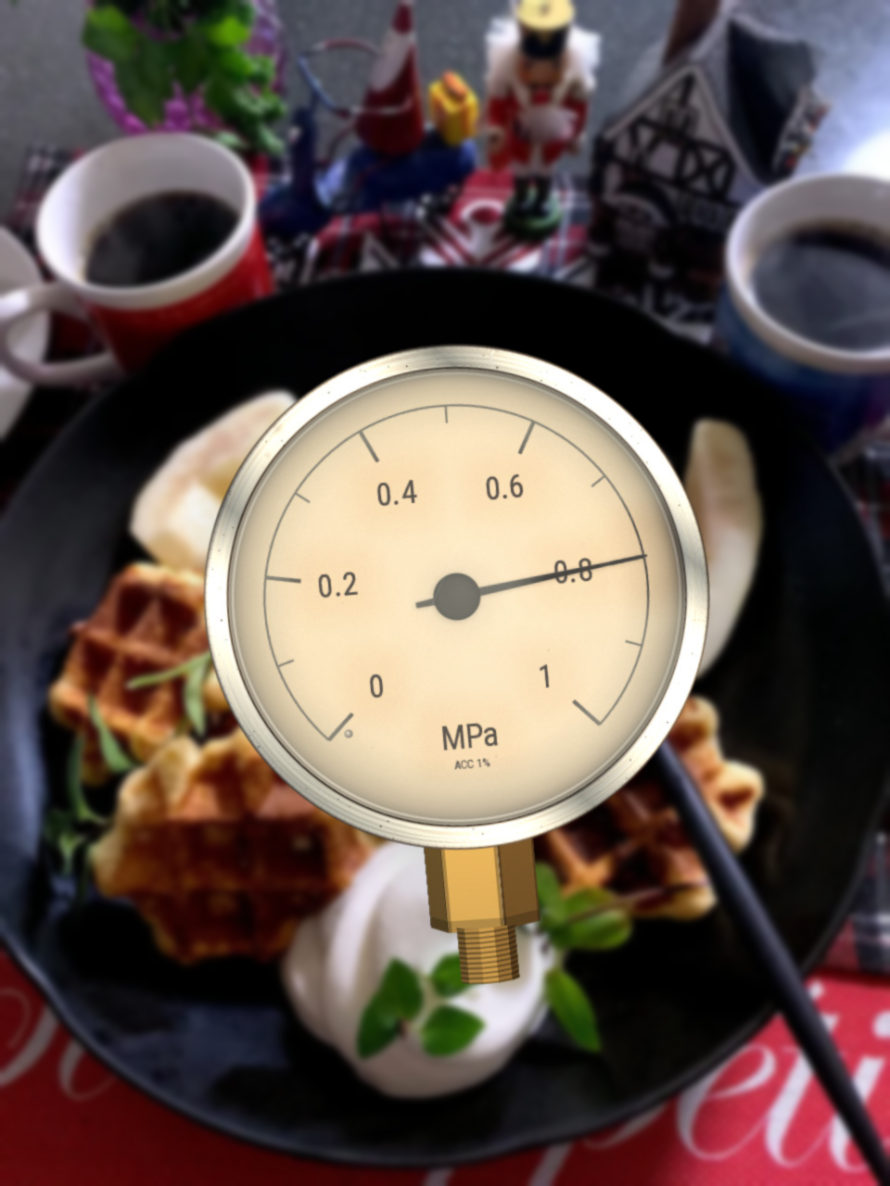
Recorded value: 0.8 MPa
